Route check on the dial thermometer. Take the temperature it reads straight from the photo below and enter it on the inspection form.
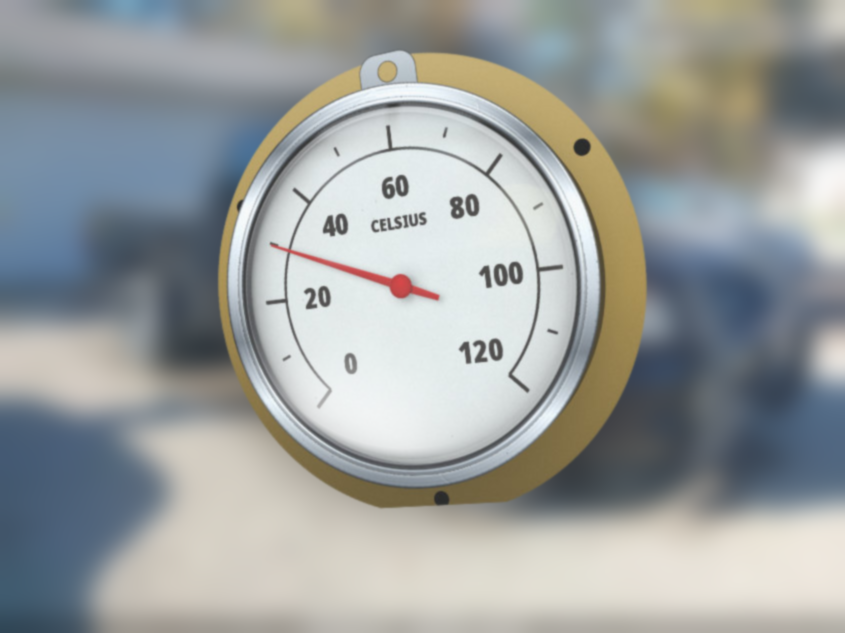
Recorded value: 30 °C
